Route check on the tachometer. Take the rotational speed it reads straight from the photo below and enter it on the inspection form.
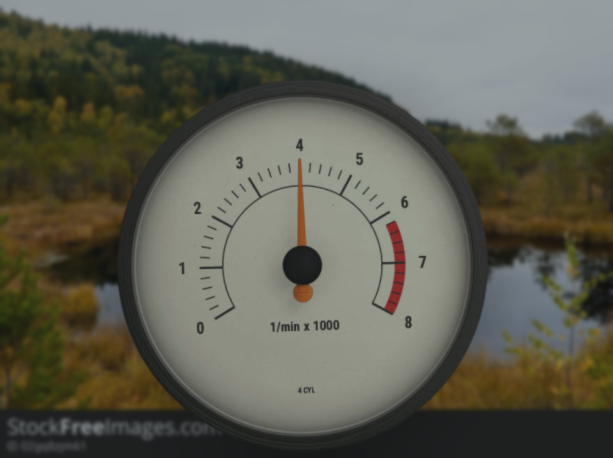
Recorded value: 4000 rpm
